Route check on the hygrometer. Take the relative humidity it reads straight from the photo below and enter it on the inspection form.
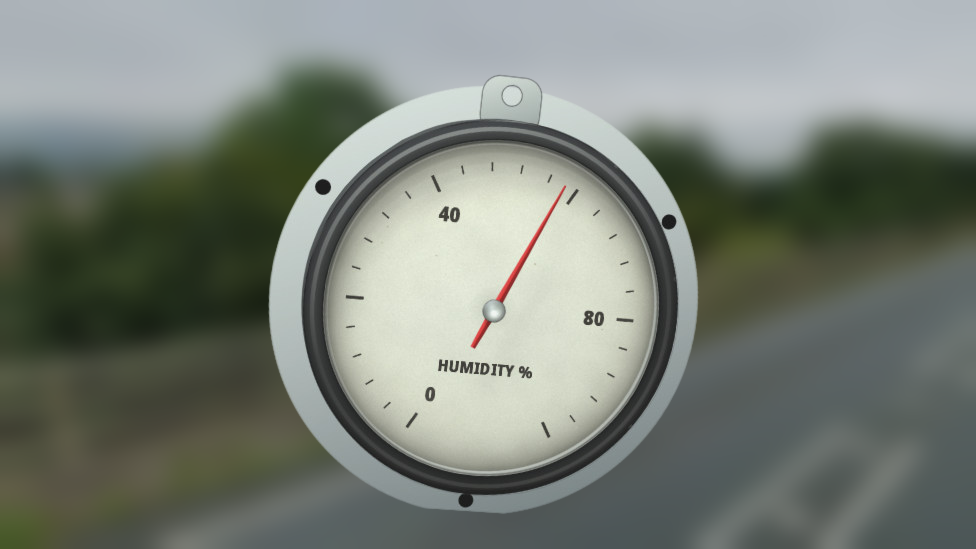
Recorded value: 58 %
